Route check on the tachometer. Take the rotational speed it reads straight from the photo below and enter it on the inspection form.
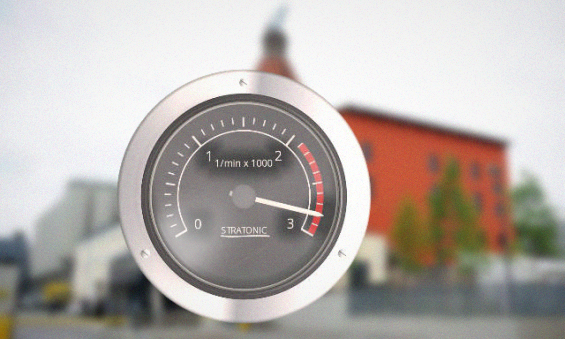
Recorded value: 2800 rpm
